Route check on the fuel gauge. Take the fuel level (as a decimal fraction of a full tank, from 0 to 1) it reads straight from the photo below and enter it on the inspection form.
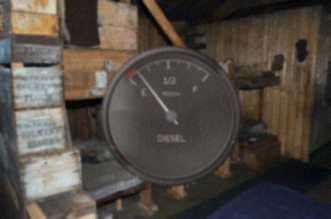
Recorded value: 0.125
